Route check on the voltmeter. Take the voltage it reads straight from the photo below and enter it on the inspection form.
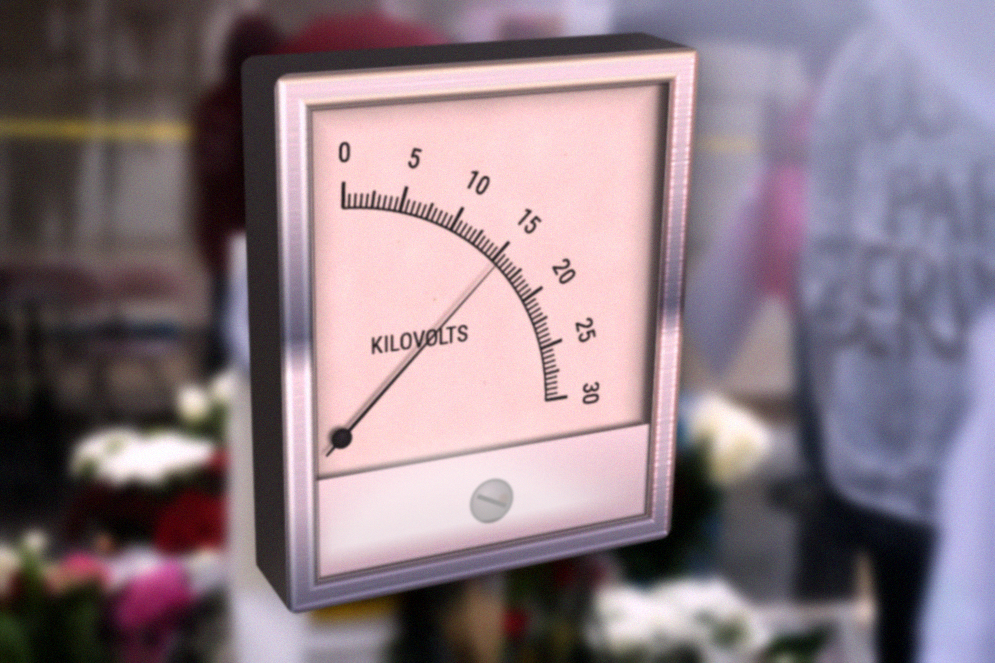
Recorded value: 15 kV
